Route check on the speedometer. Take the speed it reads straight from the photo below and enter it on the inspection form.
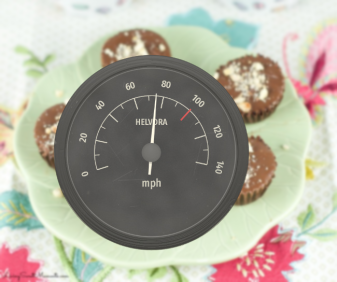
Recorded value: 75 mph
